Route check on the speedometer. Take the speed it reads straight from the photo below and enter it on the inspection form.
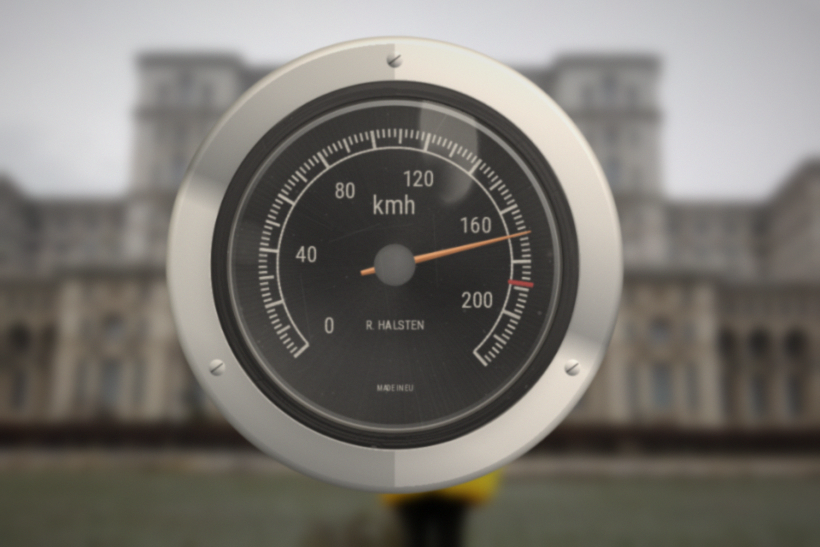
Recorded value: 170 km/h
